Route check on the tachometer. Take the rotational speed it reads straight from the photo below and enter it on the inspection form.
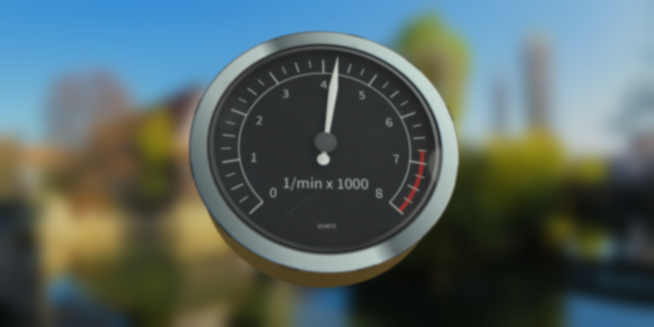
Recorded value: 4250 rpm
